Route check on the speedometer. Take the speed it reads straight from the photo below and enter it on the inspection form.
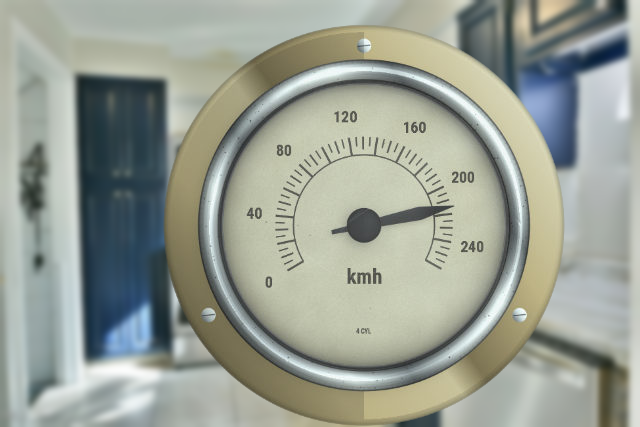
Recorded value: 215 km/h
